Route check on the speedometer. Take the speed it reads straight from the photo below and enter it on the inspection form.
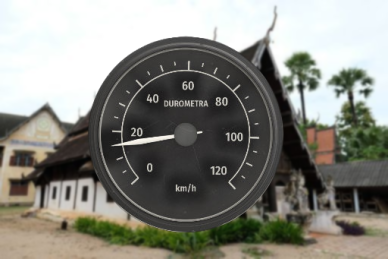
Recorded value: 15 km/h
